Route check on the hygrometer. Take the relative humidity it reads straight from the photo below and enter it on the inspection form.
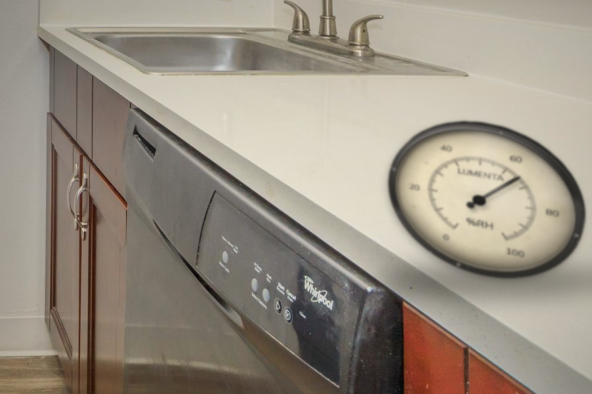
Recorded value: 65 %
